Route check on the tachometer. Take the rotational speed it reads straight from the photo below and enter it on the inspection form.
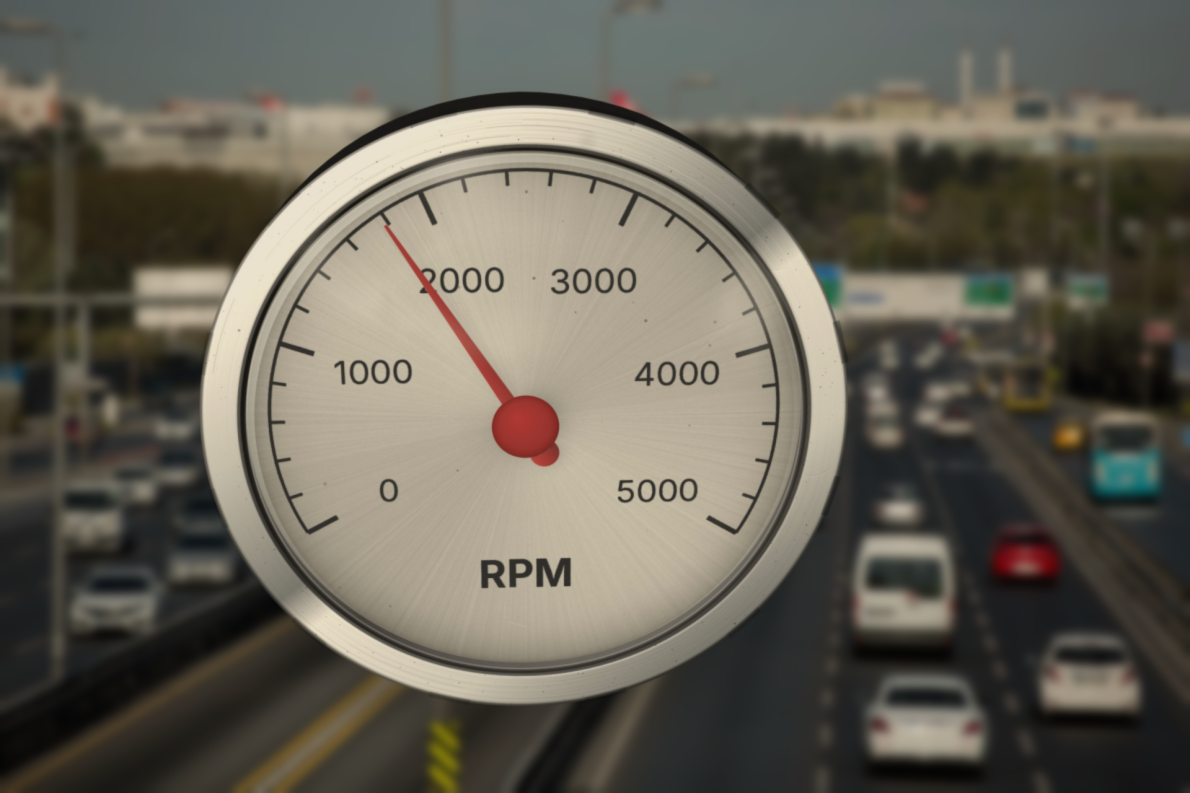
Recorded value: 1800 rpm
